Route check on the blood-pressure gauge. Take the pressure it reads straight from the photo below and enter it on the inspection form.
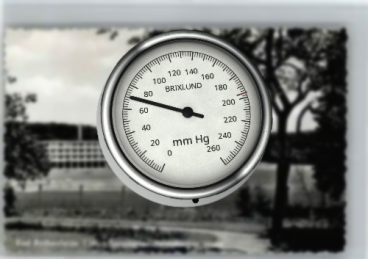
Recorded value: 70 mmHg
